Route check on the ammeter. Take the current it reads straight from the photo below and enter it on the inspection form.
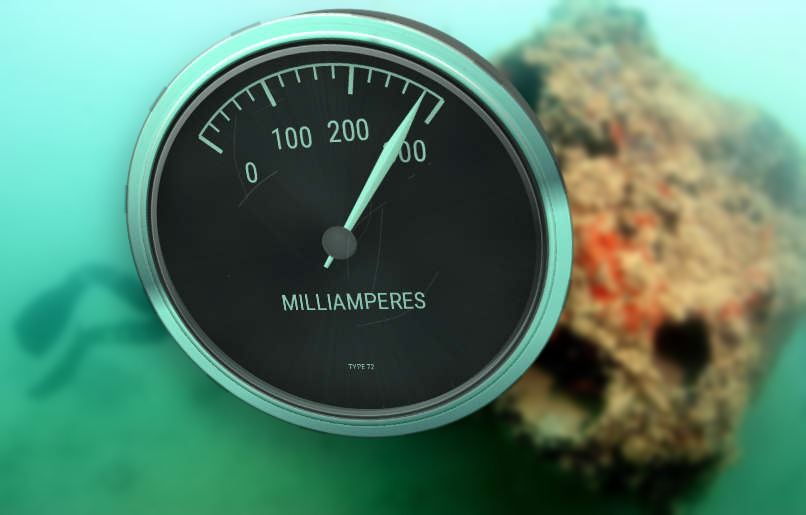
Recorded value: 280 mA
